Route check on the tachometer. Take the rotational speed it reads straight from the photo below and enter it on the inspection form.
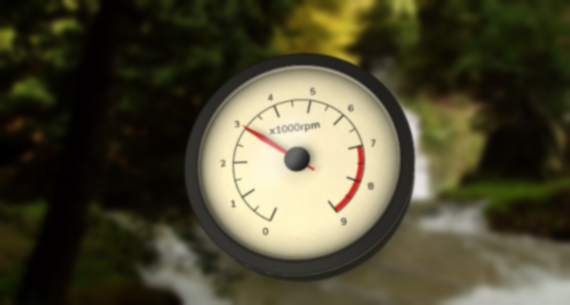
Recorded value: 3000 rpm
